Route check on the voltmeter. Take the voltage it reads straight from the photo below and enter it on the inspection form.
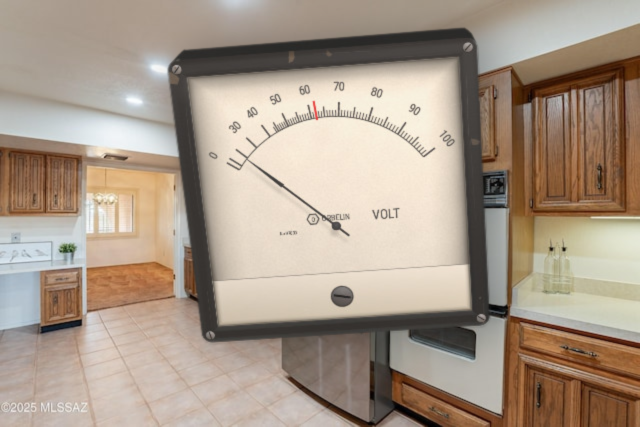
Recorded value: 20 V
